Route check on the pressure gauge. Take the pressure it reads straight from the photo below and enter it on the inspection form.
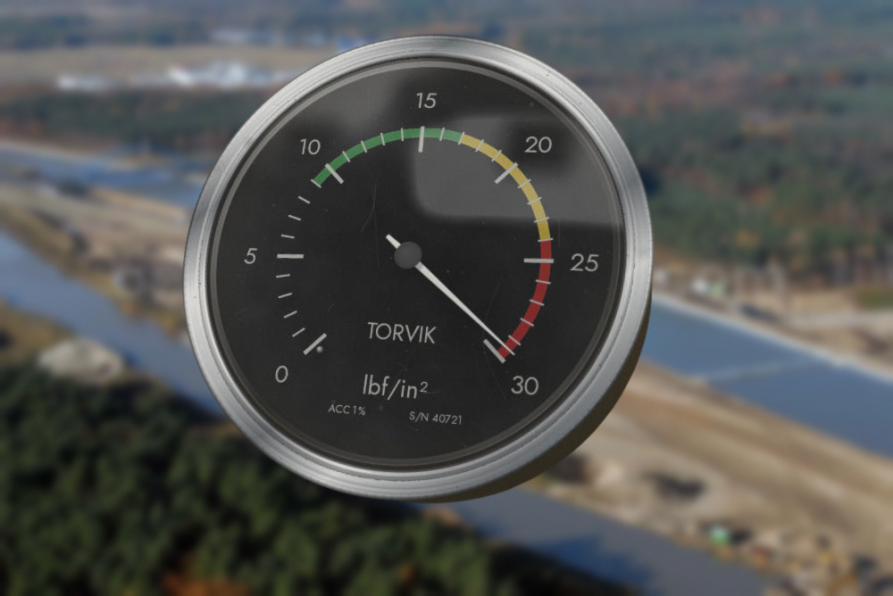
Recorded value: 29.5 psi
